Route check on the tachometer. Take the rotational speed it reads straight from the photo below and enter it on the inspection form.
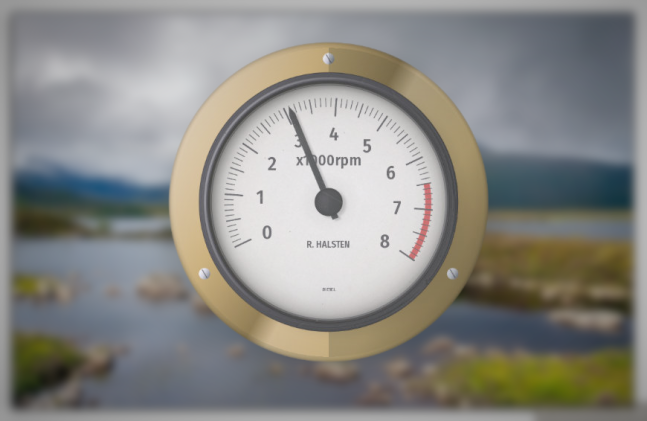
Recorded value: 3100 rpm
